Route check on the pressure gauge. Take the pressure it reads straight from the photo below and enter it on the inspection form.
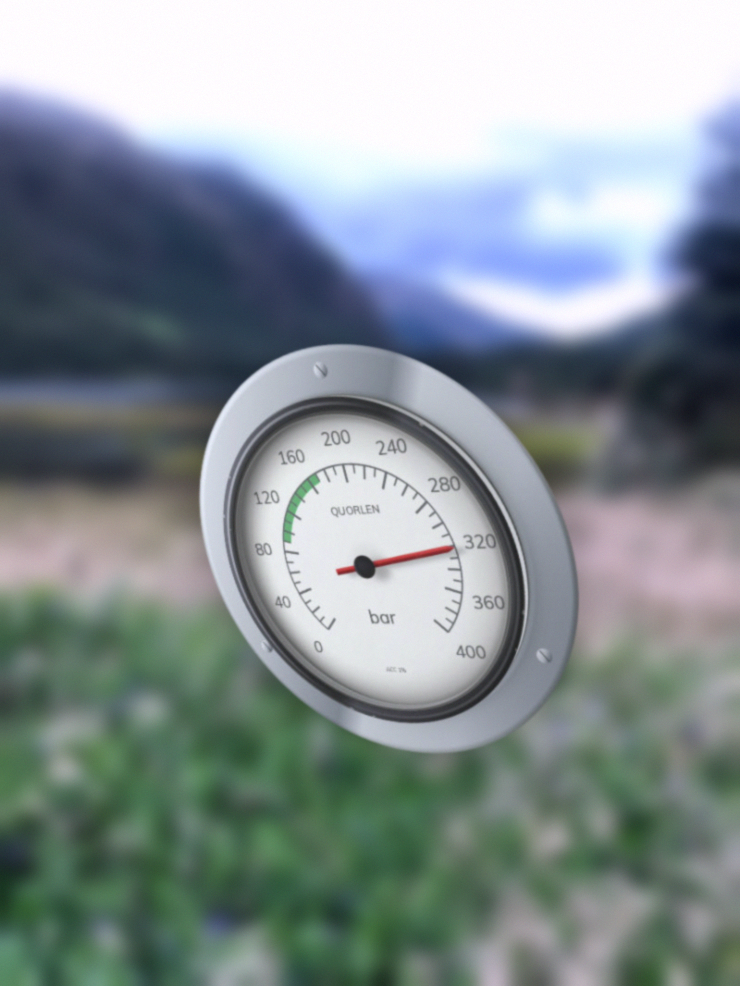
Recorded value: 320 bar
